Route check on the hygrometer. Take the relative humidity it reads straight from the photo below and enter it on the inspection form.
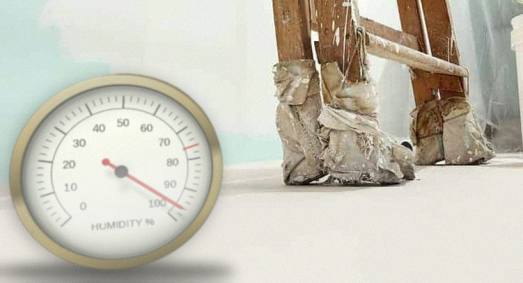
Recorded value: 96 %
